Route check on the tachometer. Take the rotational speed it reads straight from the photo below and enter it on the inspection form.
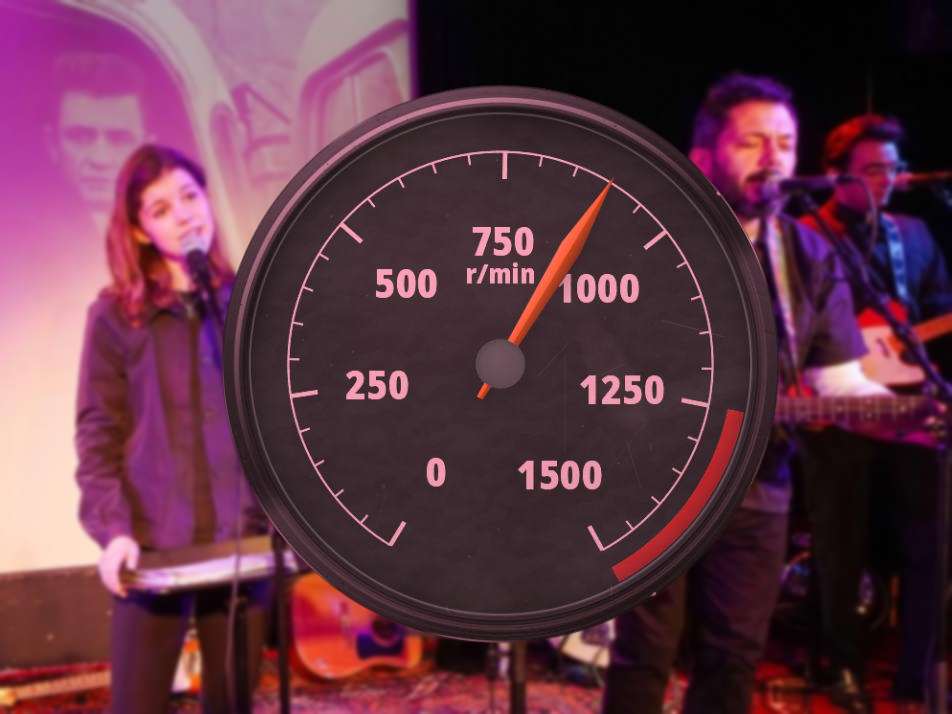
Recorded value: 900 rpm
